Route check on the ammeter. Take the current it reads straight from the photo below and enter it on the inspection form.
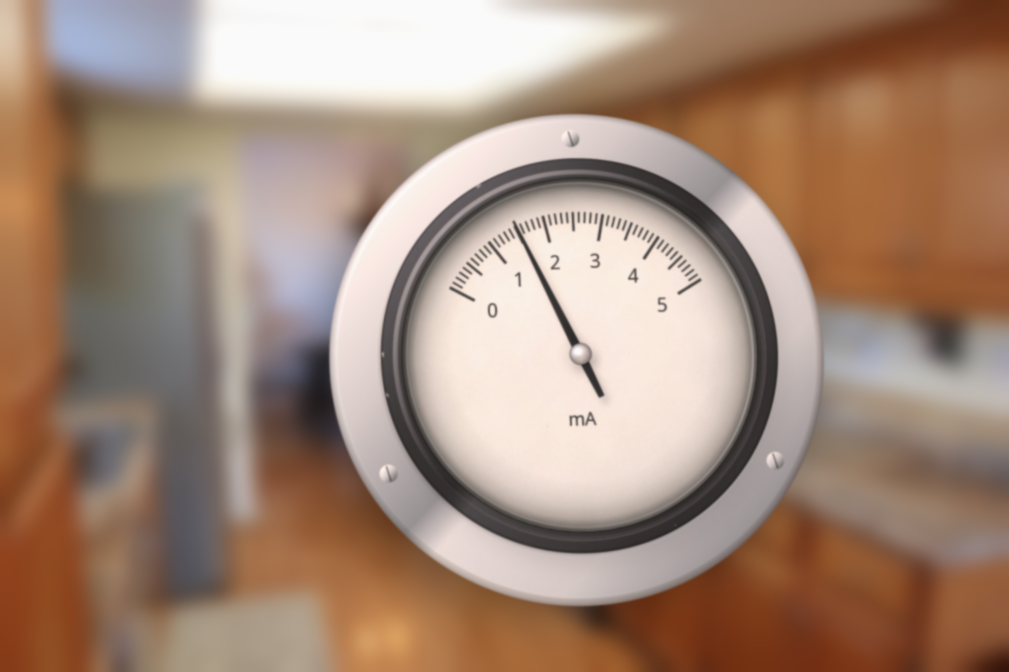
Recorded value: 1.5 mA
